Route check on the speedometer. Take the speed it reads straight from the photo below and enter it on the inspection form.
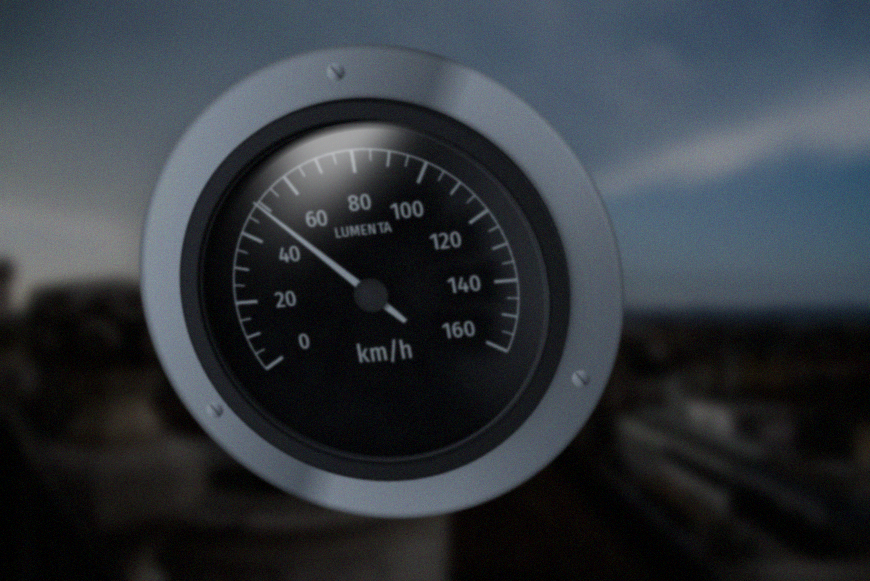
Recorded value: 50 km/h
